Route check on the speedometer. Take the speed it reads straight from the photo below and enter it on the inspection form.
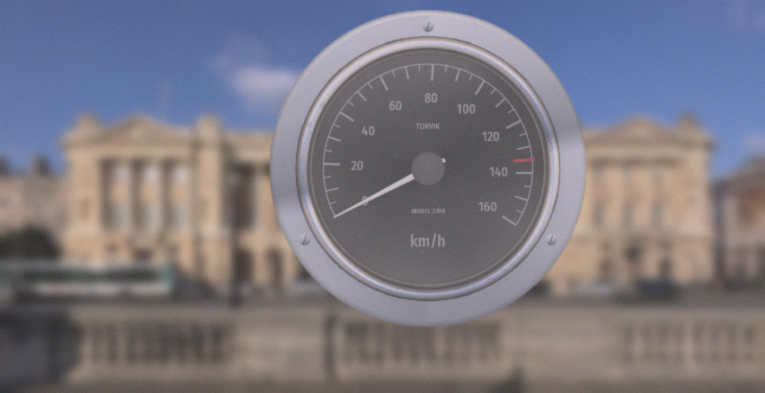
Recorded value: 0 km/h
